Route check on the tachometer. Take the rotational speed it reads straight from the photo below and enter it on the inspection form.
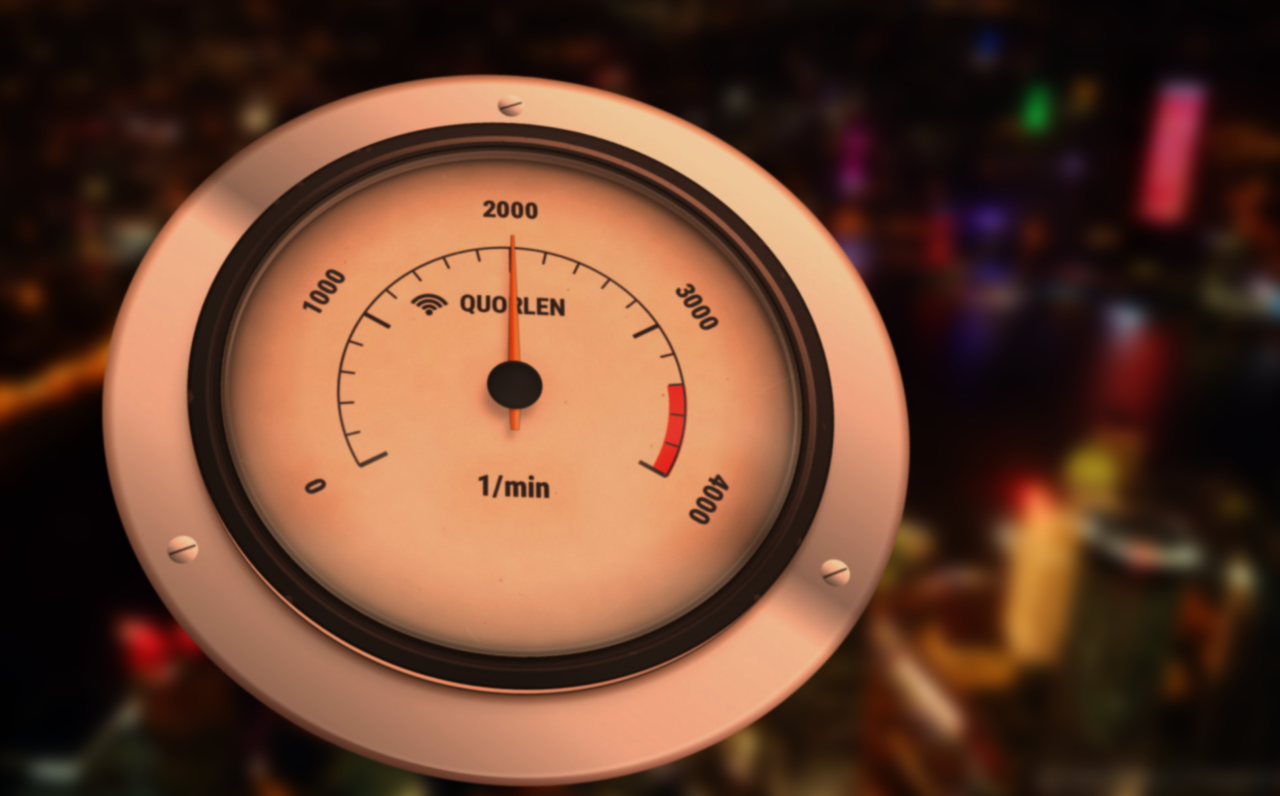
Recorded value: 2000 rpm
